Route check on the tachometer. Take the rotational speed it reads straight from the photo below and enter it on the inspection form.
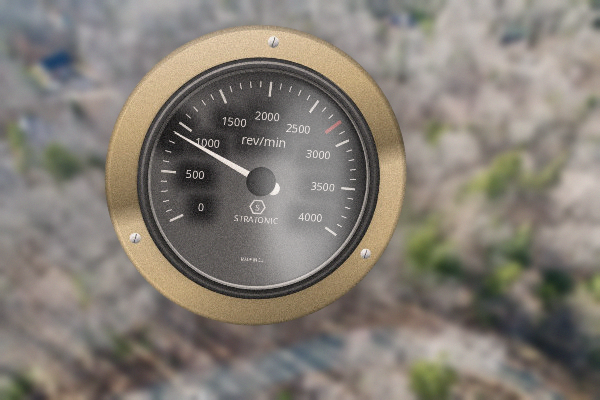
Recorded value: 900 rpm
